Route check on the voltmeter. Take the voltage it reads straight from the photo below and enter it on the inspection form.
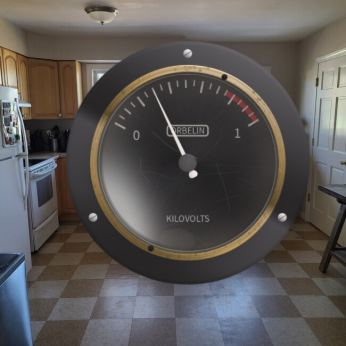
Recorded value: 0.3 kV
